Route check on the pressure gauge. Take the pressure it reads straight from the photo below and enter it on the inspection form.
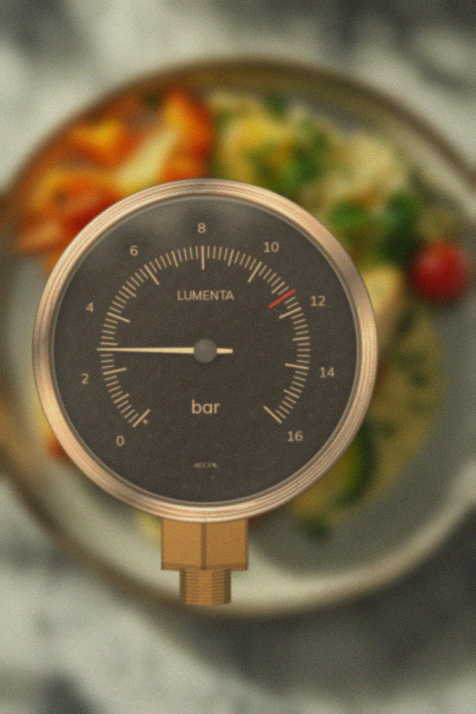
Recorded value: 2.8 bar
